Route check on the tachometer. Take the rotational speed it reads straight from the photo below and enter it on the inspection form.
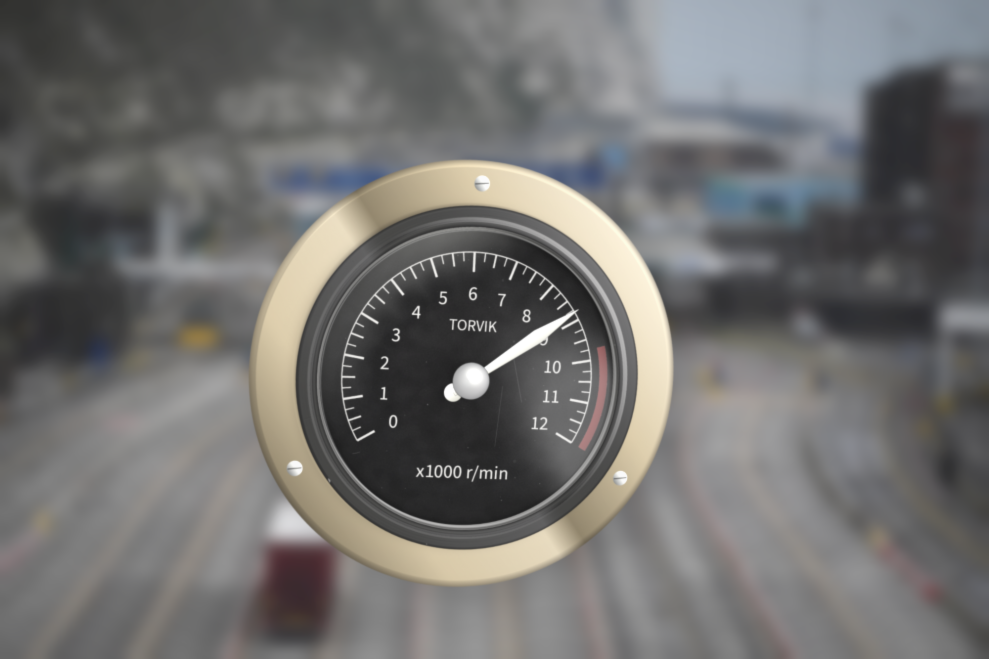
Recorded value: 8750 rpm
